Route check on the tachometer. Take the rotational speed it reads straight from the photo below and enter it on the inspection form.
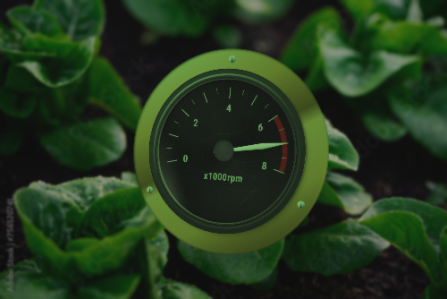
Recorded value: 7000 rpm
